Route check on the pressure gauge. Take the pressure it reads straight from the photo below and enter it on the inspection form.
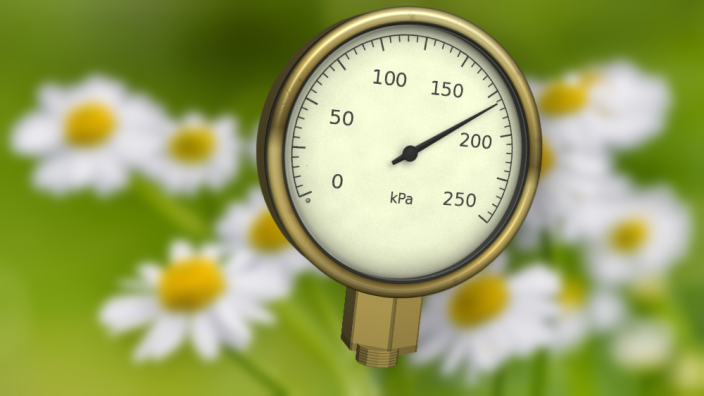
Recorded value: 180 kPa
